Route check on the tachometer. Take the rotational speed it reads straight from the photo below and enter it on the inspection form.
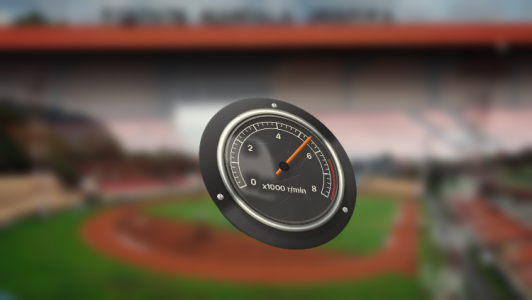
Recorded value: 5400 rpm
